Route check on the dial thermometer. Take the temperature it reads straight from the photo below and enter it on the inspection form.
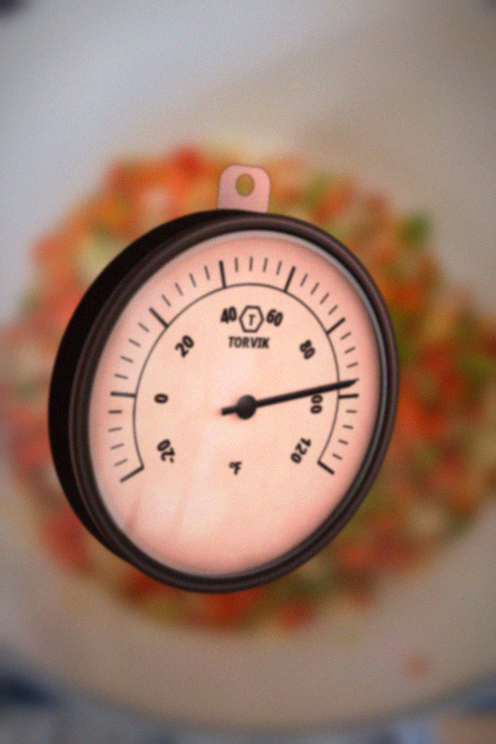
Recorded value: 96 °F
